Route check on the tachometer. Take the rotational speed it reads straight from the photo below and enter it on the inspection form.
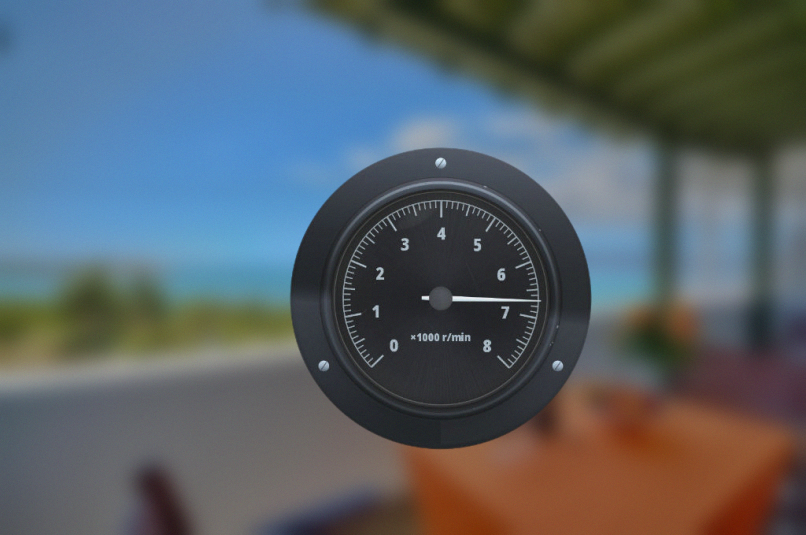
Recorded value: 6700 rpm
